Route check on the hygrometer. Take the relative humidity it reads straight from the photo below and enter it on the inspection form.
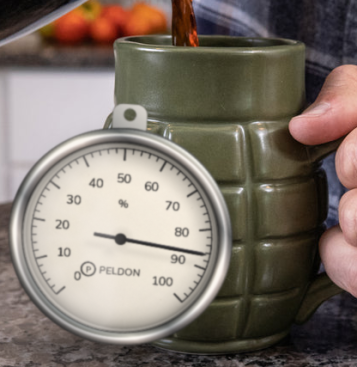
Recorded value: 86 %
